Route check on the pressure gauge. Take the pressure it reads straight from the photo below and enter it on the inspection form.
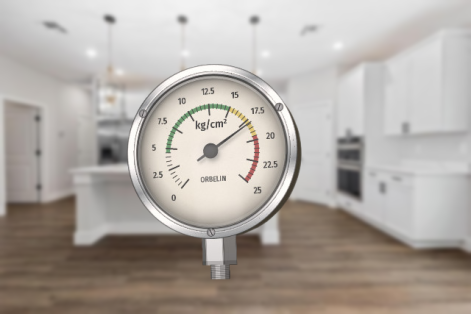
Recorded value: 18 kg/cm²
